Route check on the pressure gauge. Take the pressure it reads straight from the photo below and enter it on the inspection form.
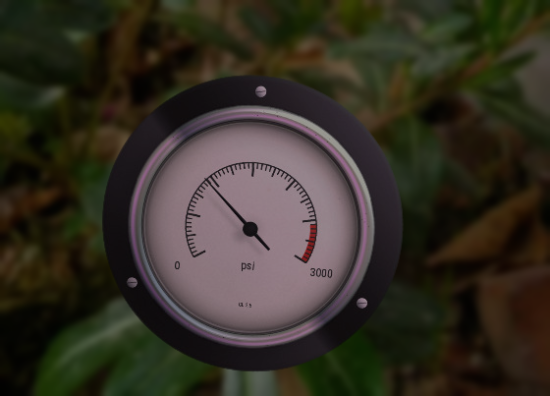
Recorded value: 950 psi
